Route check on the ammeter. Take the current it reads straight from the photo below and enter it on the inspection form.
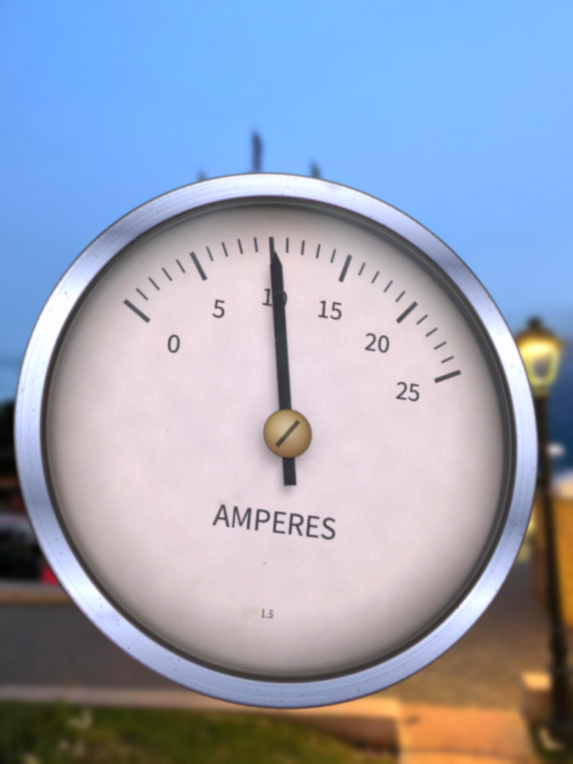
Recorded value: 10 A
